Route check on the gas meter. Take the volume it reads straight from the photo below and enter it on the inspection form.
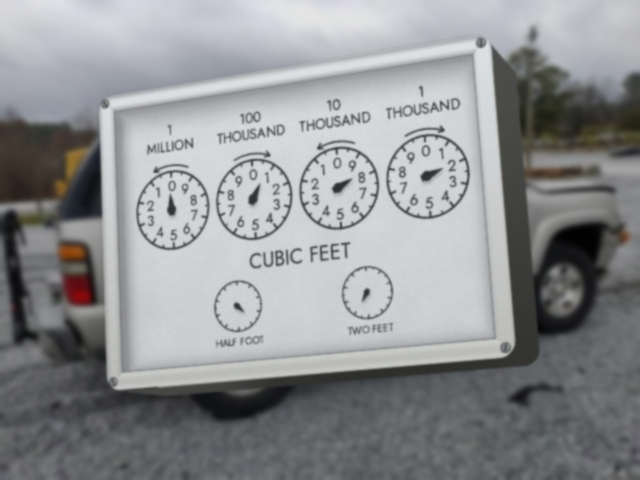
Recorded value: 8200 ft³
